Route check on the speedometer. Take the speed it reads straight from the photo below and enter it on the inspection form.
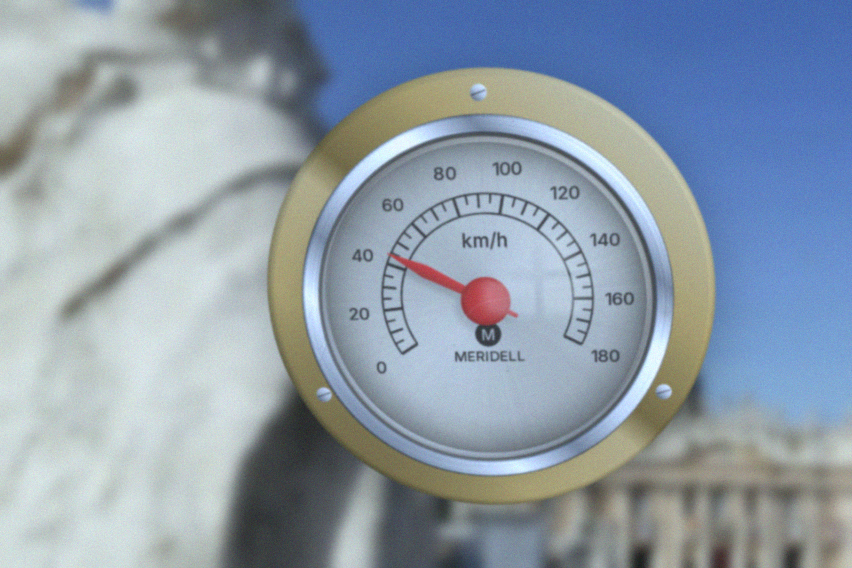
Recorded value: 45 km/h
